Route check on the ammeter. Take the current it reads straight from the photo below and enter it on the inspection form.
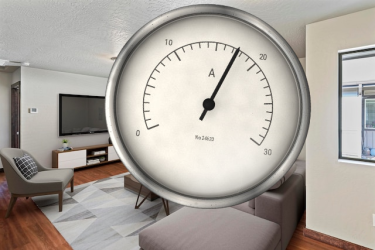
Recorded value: 17.5 A
